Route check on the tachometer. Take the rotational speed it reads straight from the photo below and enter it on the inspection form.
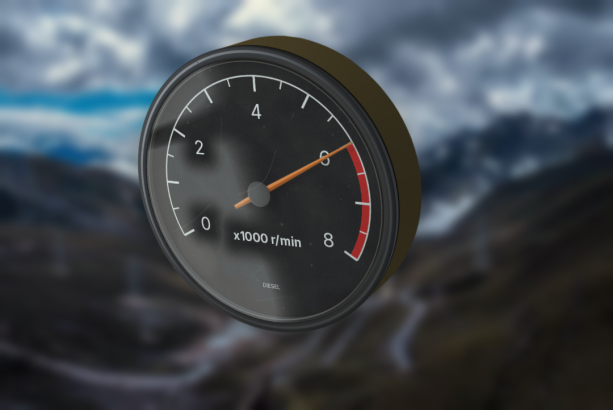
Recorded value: 6000 rpm
